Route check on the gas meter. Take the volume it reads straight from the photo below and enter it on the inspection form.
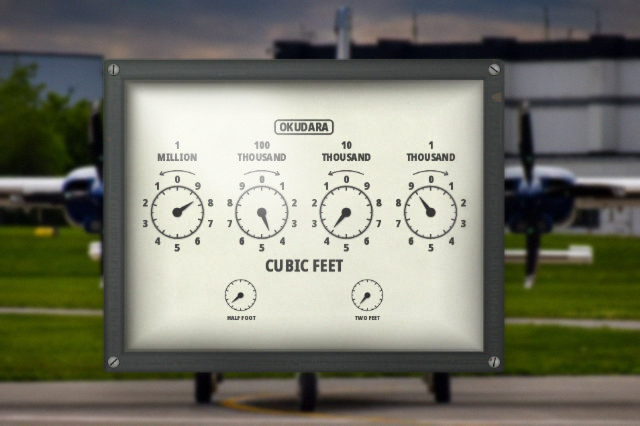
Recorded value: 843900 ft³
